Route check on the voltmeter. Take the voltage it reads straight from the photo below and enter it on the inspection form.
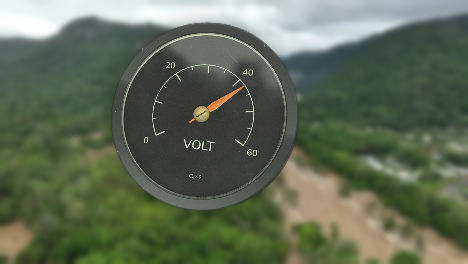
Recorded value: 42.5 V
